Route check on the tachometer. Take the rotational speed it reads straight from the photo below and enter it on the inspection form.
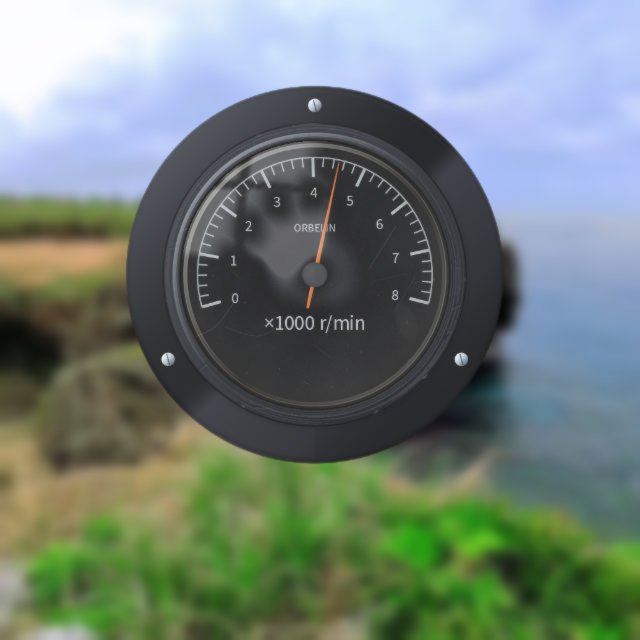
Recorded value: 4500 rpm
